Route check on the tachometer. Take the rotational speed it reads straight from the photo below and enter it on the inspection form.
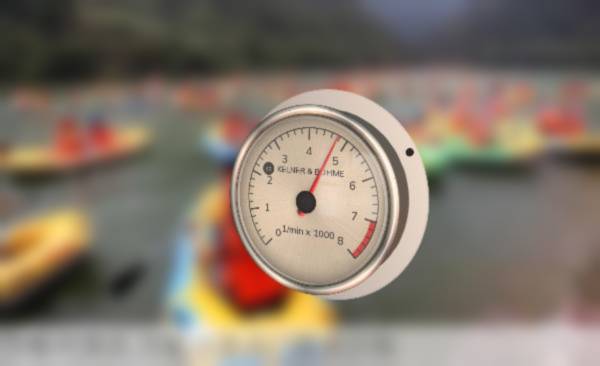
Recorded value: 4800 rpm
